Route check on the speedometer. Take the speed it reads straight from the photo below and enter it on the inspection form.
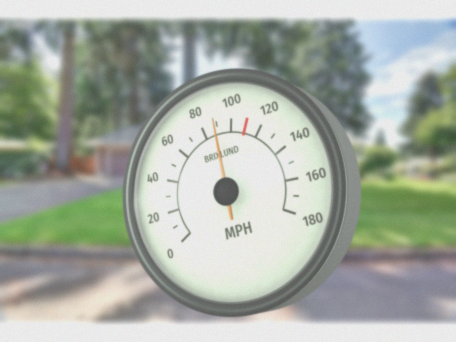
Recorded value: 90 mph
